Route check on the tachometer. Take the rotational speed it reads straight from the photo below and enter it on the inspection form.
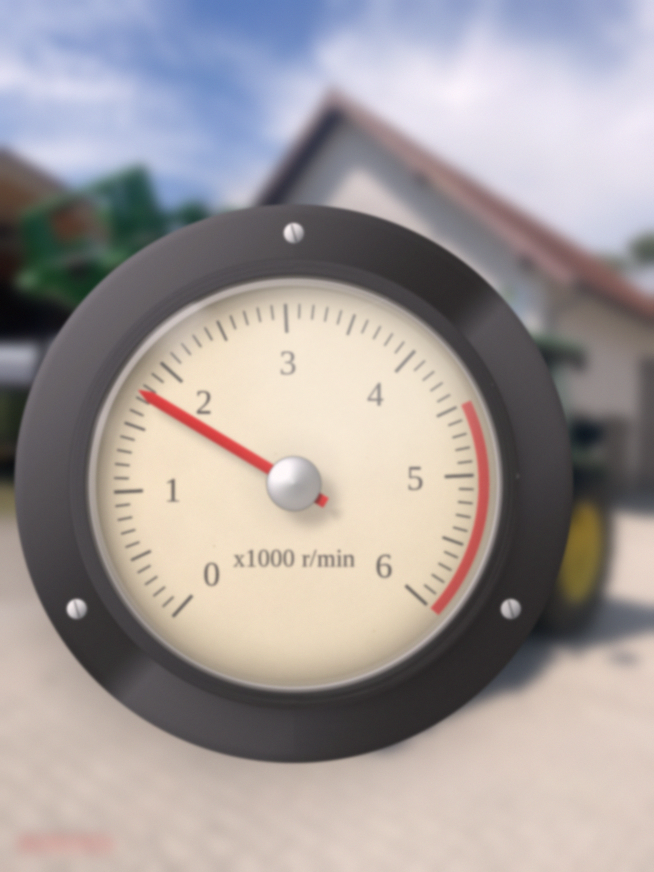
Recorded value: 1750 rpm
